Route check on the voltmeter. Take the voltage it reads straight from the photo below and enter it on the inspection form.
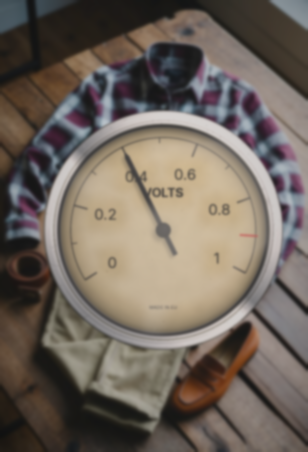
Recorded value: 0.4 V
